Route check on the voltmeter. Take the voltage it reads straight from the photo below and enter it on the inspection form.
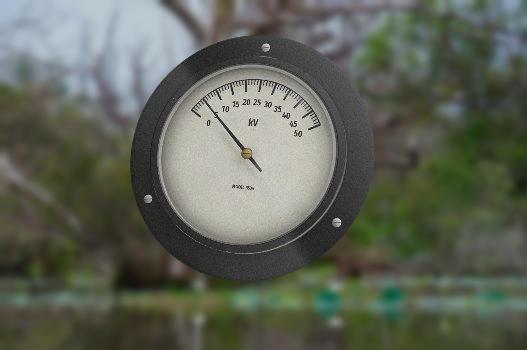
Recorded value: 5 kV
